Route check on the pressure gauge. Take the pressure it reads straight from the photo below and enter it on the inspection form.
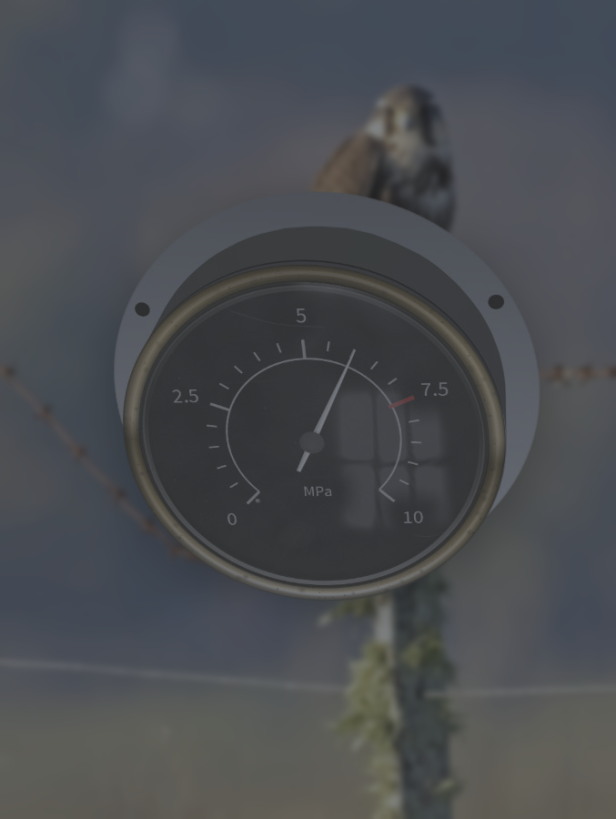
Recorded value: 6 MPa
